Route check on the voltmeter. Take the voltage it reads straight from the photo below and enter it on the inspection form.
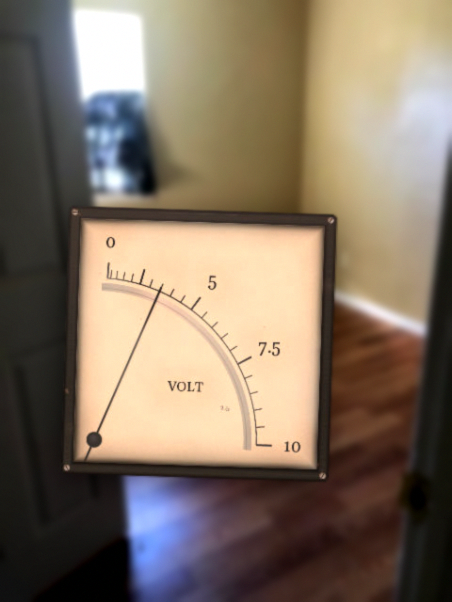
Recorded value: 3.5 V
